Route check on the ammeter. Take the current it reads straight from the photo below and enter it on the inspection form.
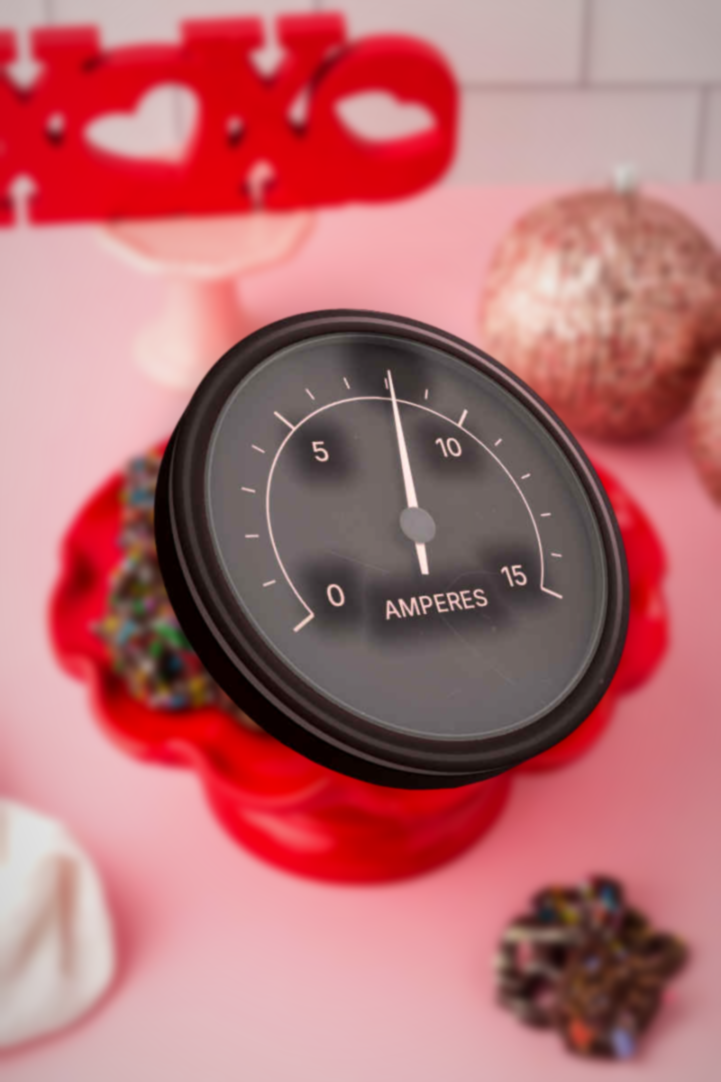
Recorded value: 8 A
